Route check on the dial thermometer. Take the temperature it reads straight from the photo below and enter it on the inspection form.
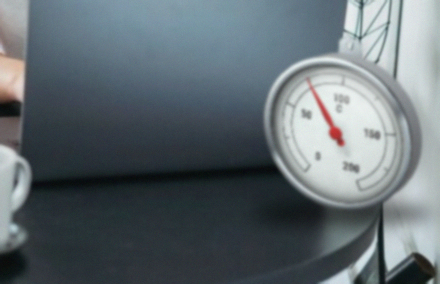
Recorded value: 75 °C
